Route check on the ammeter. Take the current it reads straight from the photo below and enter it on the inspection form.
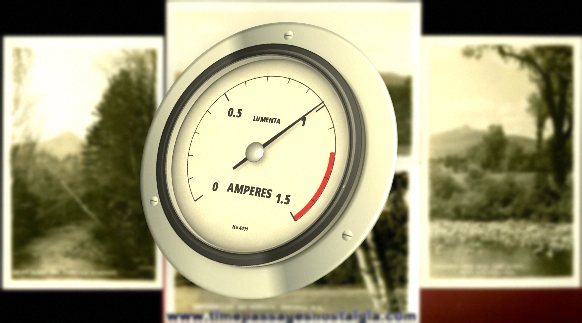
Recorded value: 1 A
